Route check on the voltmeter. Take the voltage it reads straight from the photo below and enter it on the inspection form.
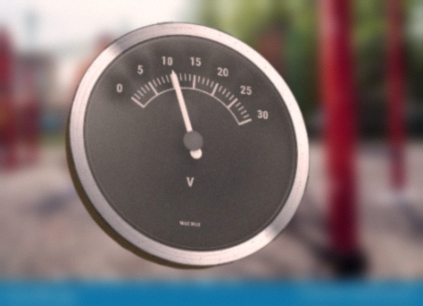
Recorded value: 10 V
